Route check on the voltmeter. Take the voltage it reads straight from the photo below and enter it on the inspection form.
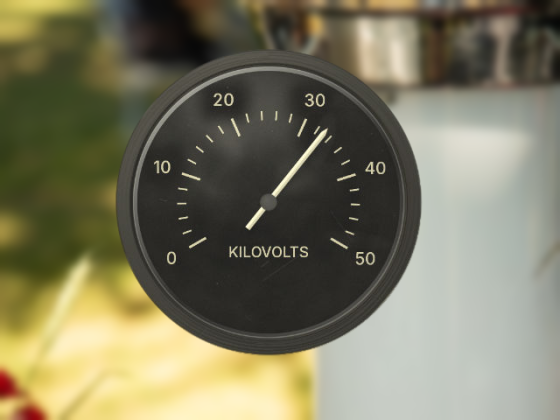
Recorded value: 33 kV
